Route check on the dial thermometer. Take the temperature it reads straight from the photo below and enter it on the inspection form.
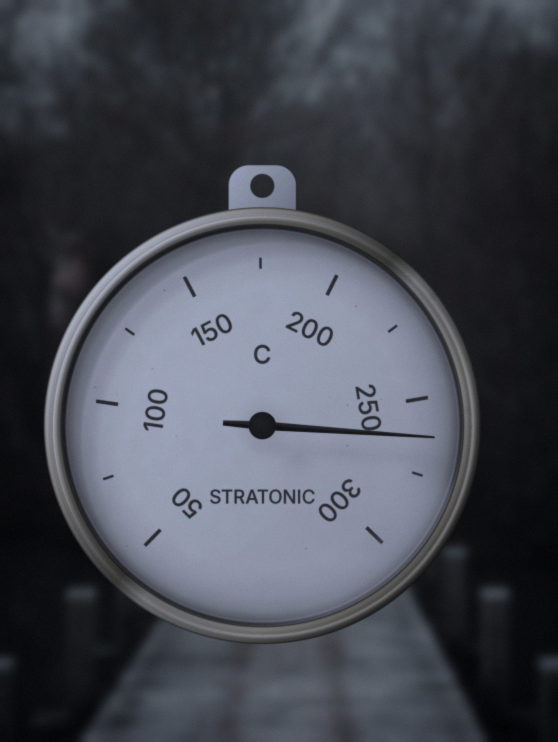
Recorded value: 262.5 °C
